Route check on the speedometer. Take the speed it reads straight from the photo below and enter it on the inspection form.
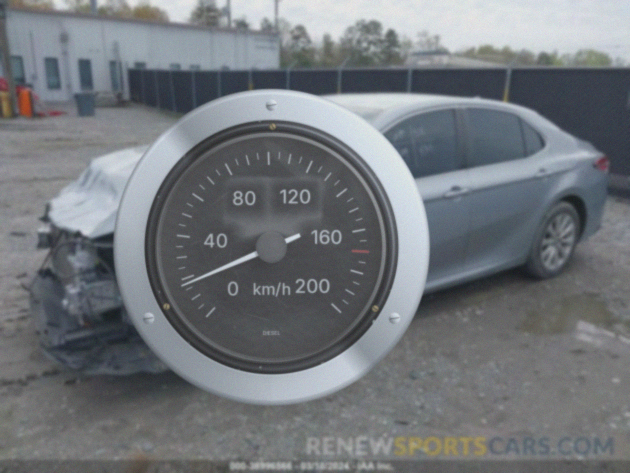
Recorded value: 17.5 km/h
